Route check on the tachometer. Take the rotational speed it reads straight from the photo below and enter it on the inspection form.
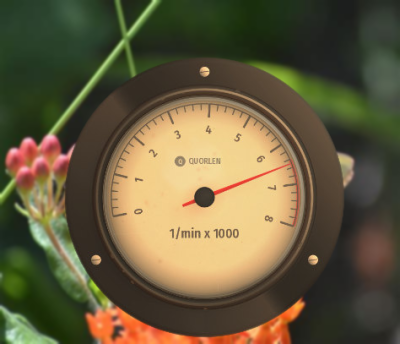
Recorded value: 6500 rpm
